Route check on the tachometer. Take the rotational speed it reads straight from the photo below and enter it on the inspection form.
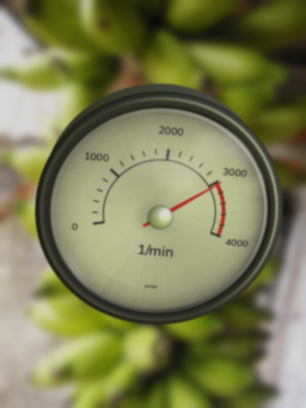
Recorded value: 3000 rpm
